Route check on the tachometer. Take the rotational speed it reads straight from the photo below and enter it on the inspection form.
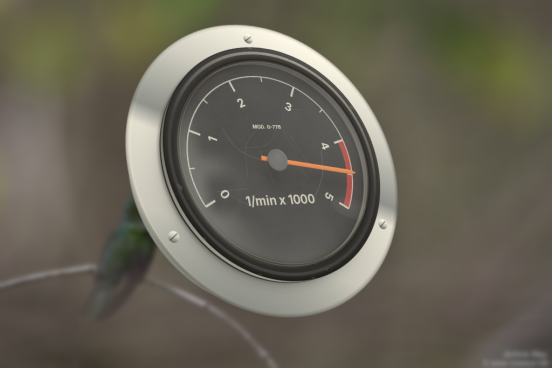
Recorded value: 4500 rpm
